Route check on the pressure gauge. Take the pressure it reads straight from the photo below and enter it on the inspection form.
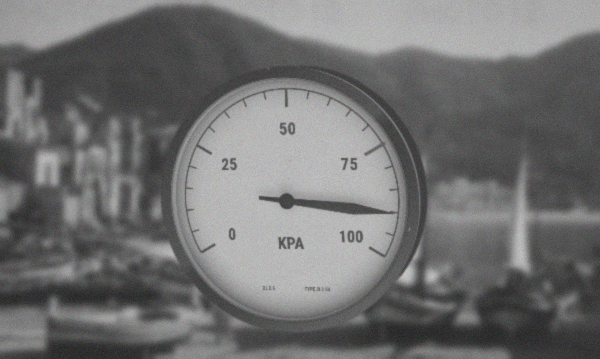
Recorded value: 90 kPa
